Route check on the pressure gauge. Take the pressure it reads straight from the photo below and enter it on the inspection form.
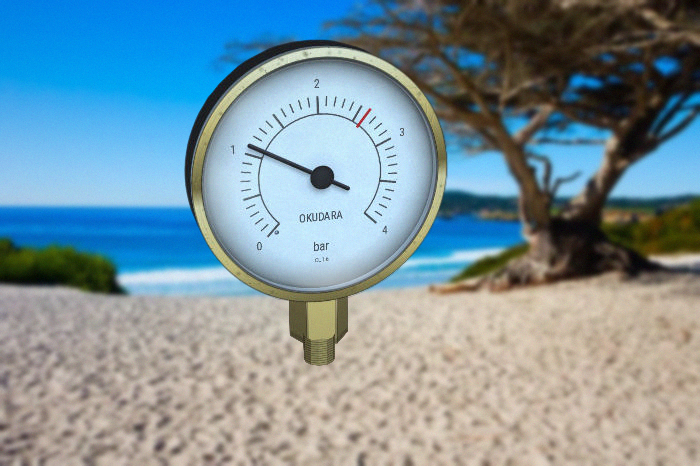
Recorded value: 1.1 bar
